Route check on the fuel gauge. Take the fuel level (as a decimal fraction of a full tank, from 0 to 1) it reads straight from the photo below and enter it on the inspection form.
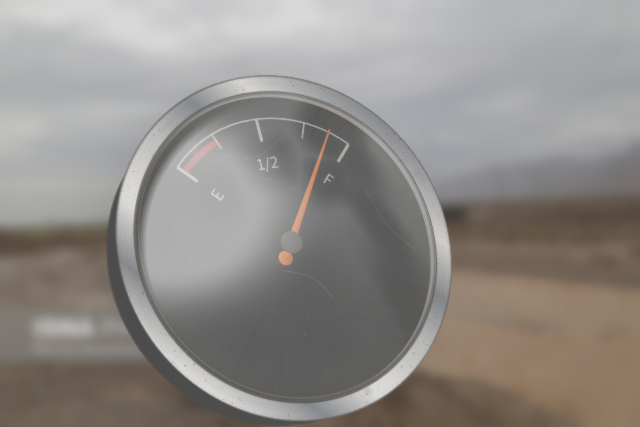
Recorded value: 0.875
